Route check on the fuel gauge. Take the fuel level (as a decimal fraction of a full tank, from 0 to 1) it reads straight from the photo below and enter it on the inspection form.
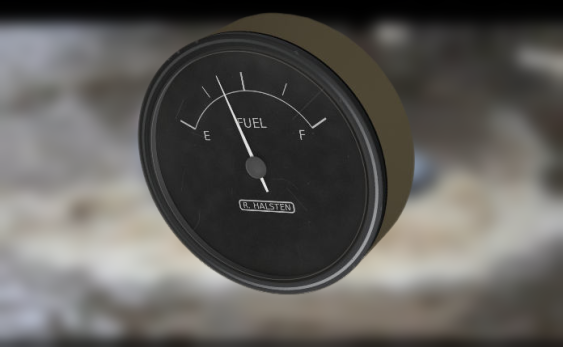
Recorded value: 0.375
